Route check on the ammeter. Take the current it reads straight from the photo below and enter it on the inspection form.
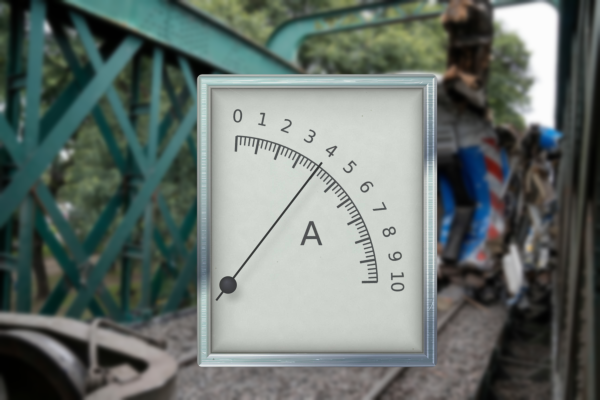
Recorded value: 4 A
